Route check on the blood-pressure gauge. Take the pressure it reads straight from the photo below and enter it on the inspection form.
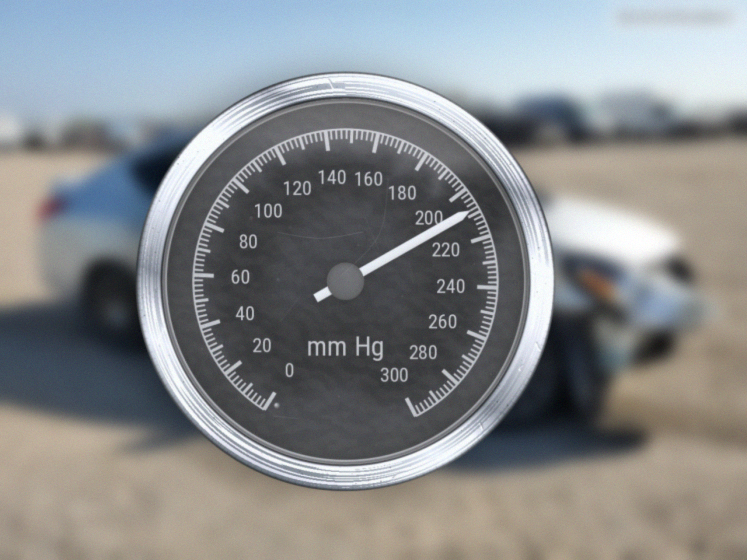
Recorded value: 208 mmHg
